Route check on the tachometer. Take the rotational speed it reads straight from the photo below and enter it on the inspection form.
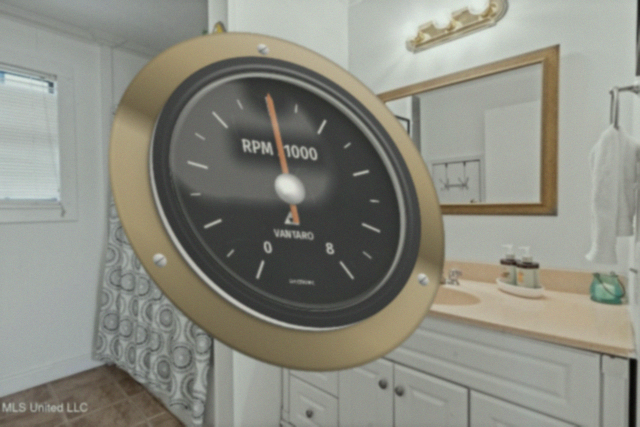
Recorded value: 4000 rpm
